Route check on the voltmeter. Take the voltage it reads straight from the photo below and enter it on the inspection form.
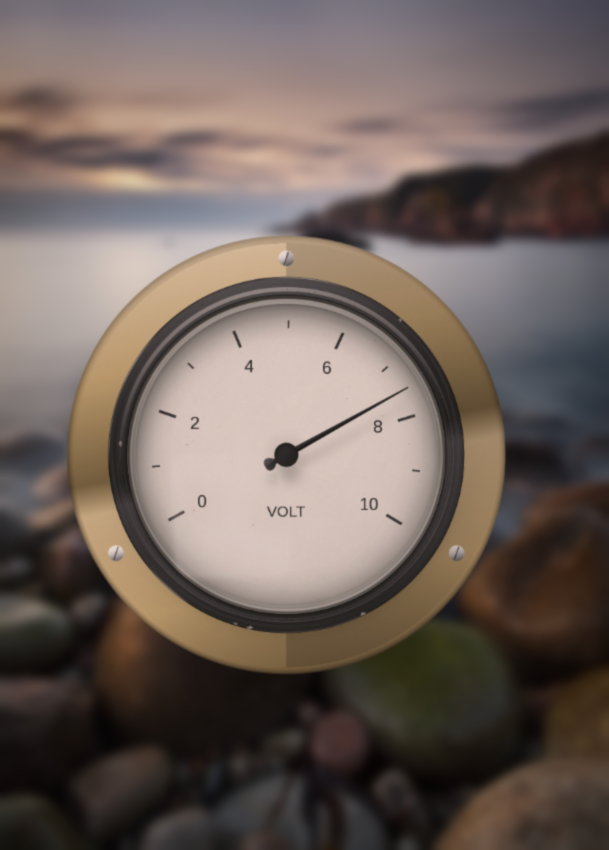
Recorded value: 7.5 V
